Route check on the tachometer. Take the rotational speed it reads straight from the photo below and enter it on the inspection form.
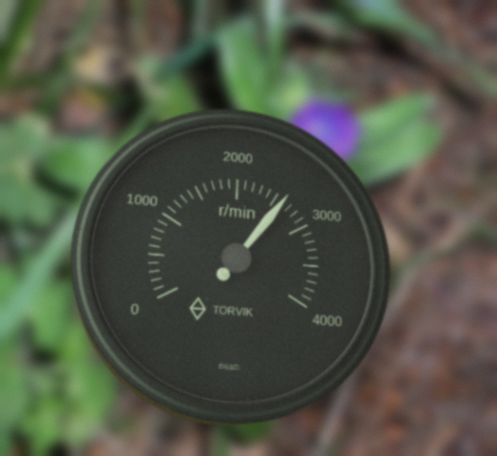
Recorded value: 2600 rpm
